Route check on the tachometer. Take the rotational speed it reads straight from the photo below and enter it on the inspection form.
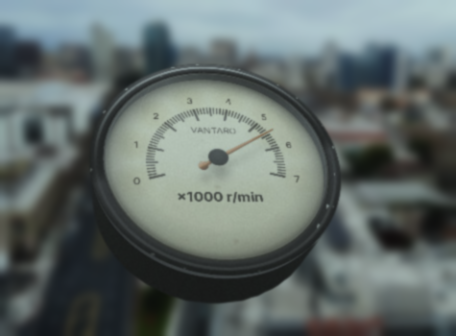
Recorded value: 5500 rpm
